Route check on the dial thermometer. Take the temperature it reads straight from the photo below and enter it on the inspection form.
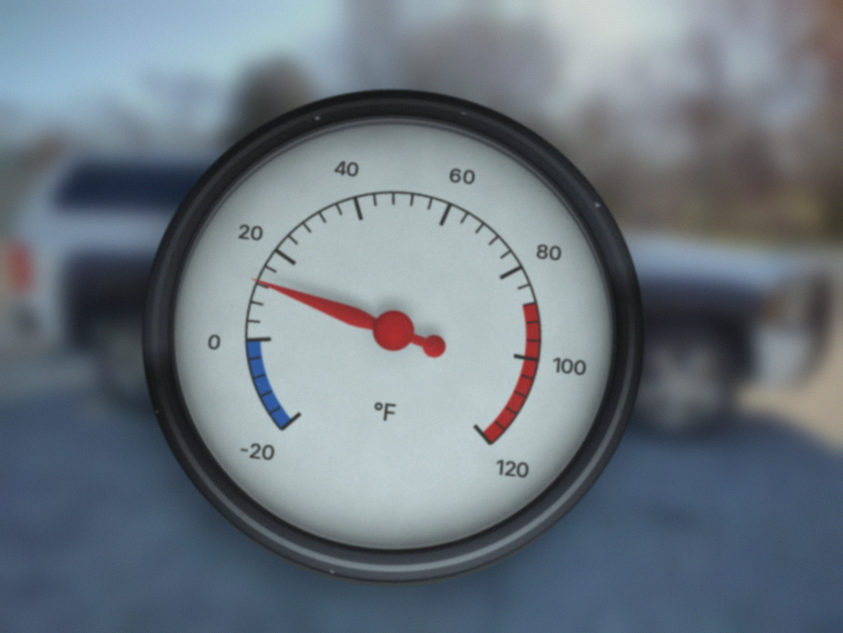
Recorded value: 12 °F
